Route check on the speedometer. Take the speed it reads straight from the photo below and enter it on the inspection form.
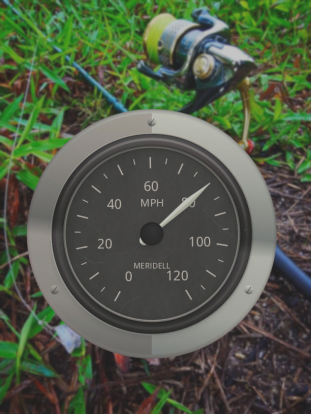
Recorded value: 80 mph
